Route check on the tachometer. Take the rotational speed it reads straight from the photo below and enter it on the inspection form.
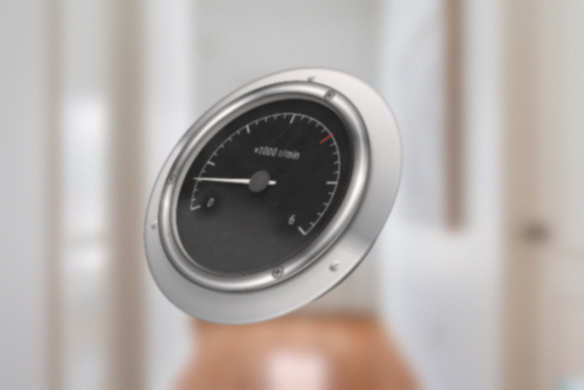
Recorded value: 600 rpm
